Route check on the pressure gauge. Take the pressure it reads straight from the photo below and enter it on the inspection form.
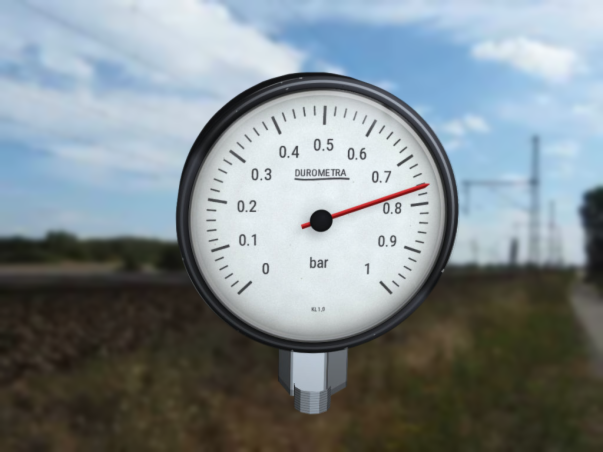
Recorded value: 0.76 bar
